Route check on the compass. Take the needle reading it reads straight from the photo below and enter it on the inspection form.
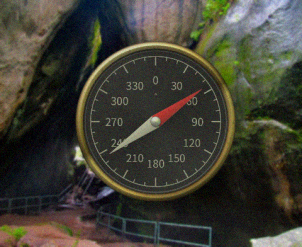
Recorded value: 55 °
